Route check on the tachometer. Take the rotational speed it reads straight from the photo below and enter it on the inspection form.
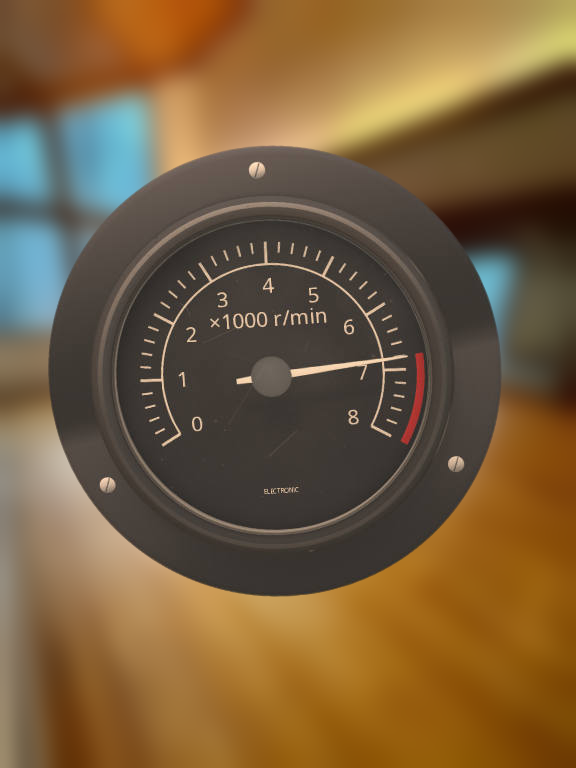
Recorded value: 6800 rpm
